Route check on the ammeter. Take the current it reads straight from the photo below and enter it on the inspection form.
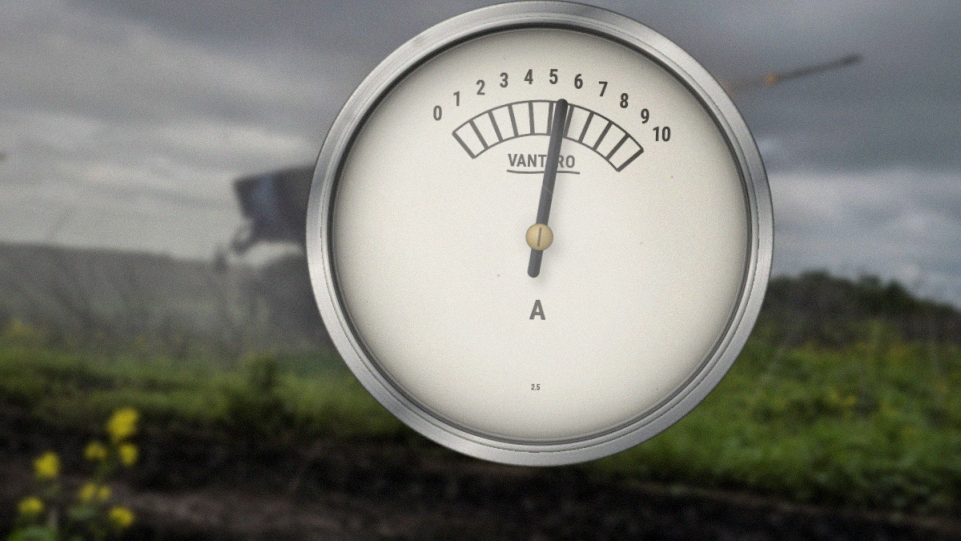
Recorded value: 5.5 A
